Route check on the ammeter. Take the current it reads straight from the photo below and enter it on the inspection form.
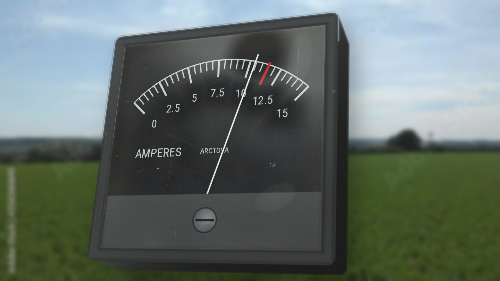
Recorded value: 10.5 A
